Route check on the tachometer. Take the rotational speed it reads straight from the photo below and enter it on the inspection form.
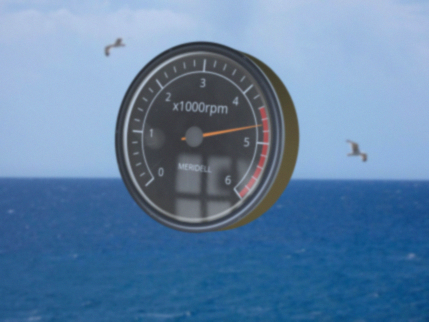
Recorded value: 4700 rpm
